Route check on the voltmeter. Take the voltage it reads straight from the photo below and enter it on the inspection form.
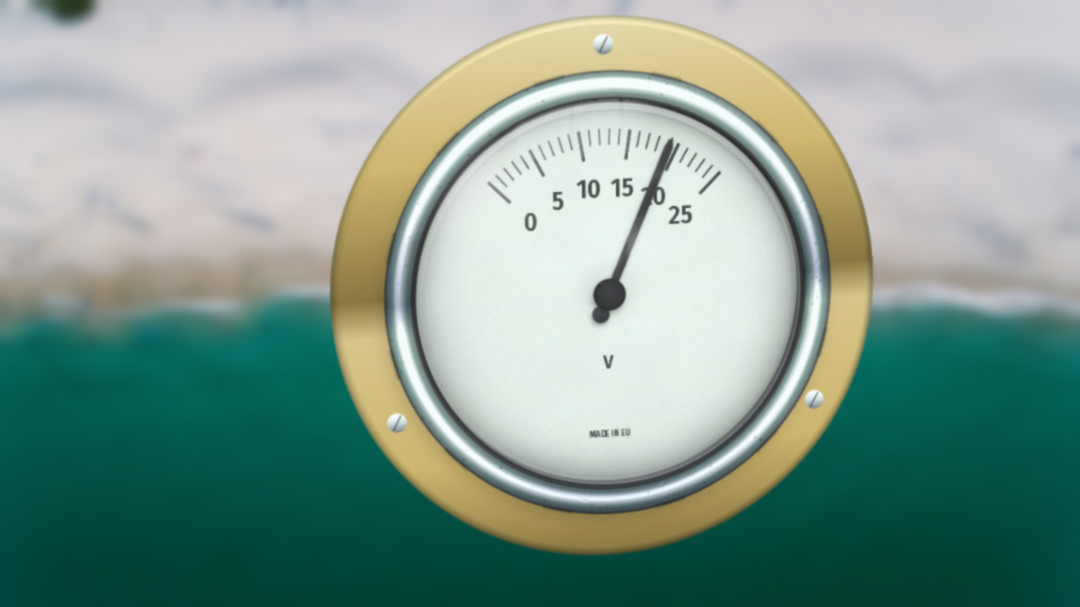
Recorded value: 19 V
